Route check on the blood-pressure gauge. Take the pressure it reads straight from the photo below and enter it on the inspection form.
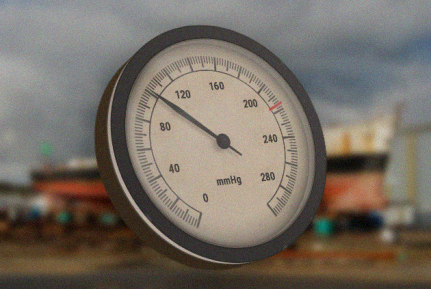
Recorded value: 100 mmHg
